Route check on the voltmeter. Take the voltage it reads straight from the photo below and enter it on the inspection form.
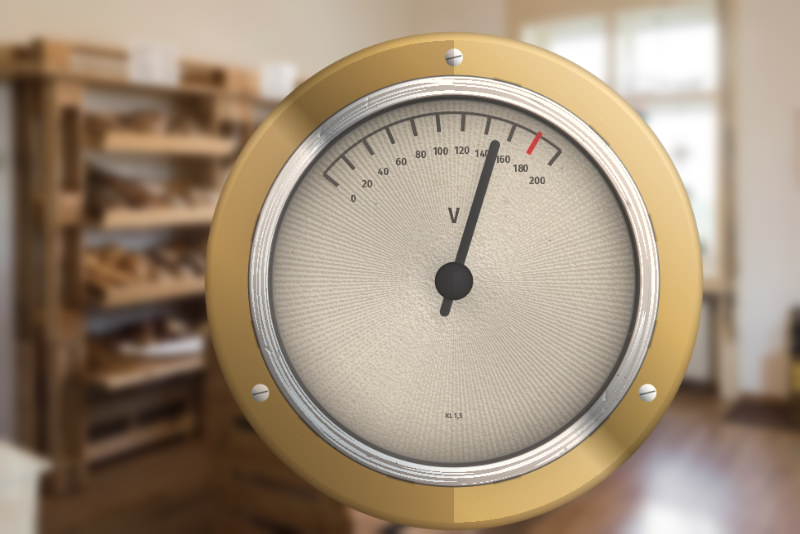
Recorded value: 150 V
